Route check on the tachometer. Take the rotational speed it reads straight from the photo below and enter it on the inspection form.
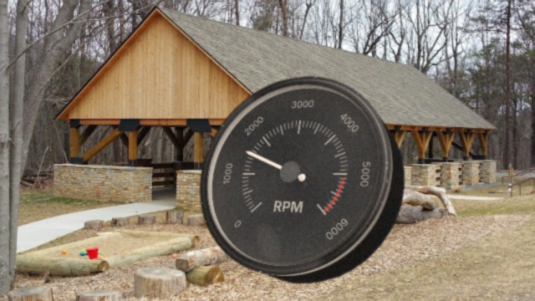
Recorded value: 1500 rpm
